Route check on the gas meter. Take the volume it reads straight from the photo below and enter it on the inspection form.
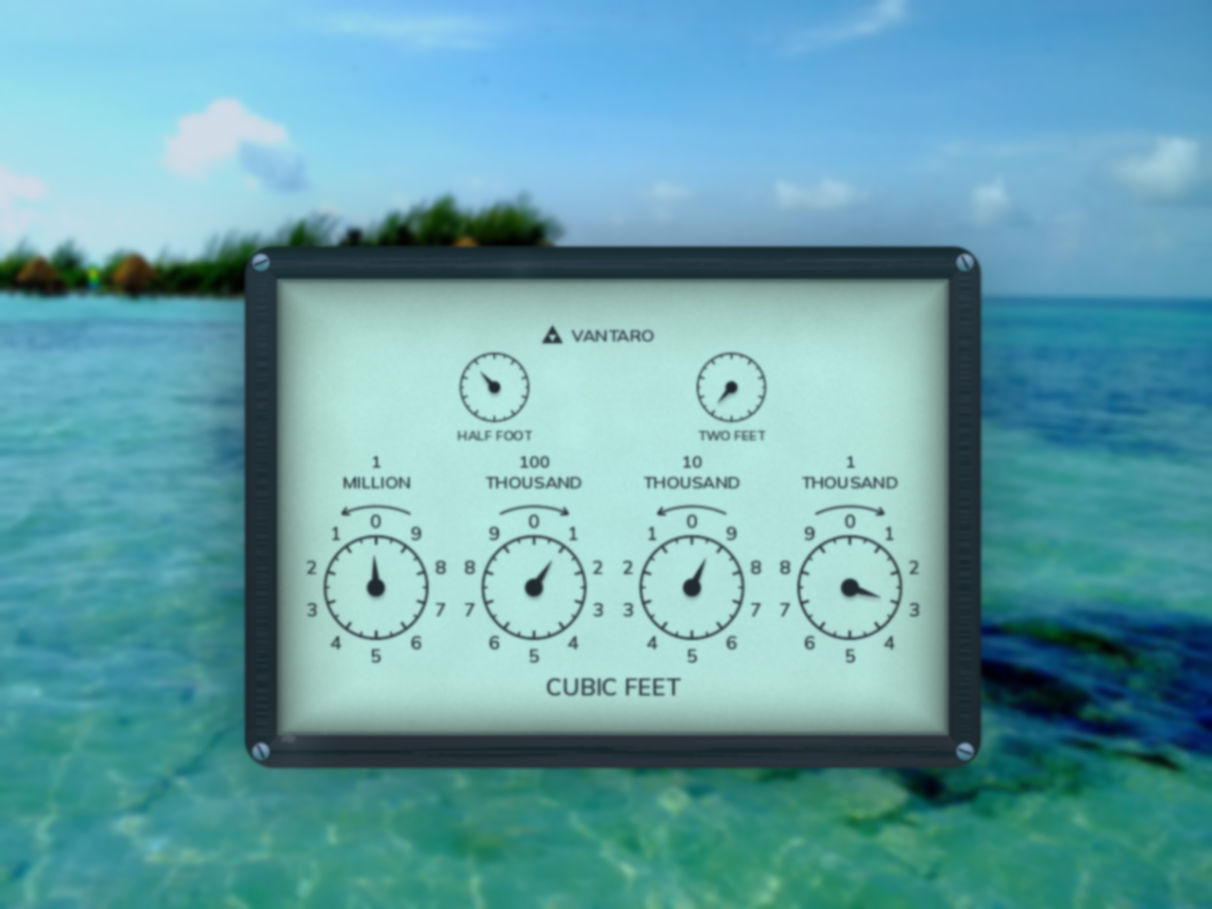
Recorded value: 9300 ft³
